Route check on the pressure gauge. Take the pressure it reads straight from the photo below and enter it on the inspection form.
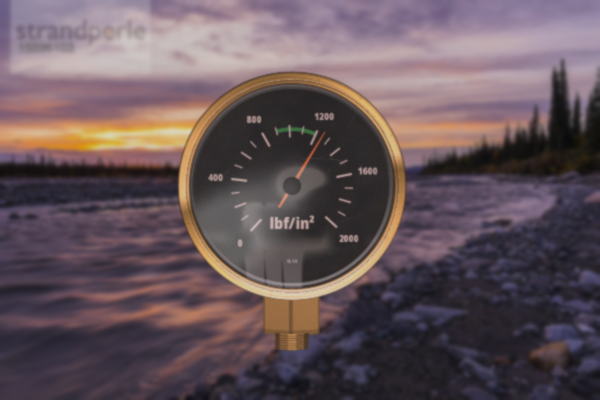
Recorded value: 1250 psi
